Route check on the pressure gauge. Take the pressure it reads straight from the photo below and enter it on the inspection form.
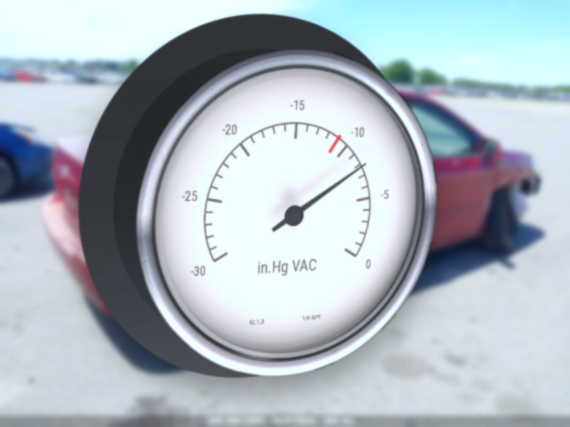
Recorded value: -8 inHg
